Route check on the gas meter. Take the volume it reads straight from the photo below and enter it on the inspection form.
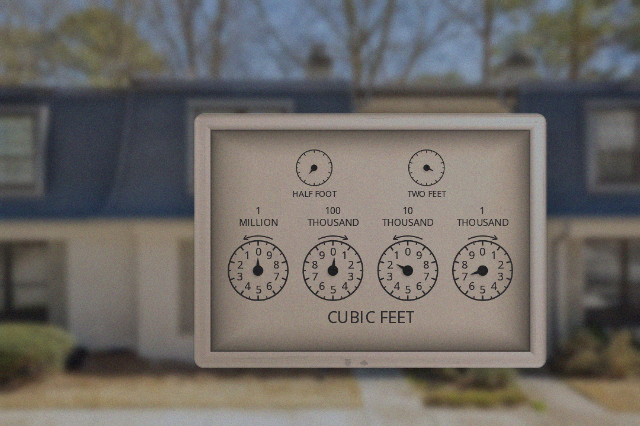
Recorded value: 1700 ft³
